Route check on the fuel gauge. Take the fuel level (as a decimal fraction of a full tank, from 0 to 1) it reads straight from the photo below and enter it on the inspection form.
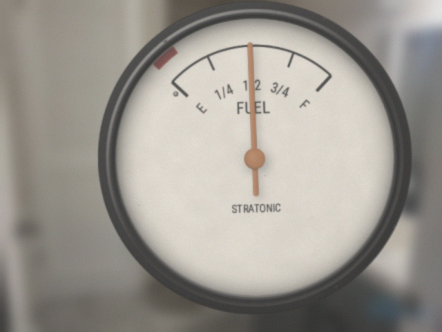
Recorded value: 0.5
